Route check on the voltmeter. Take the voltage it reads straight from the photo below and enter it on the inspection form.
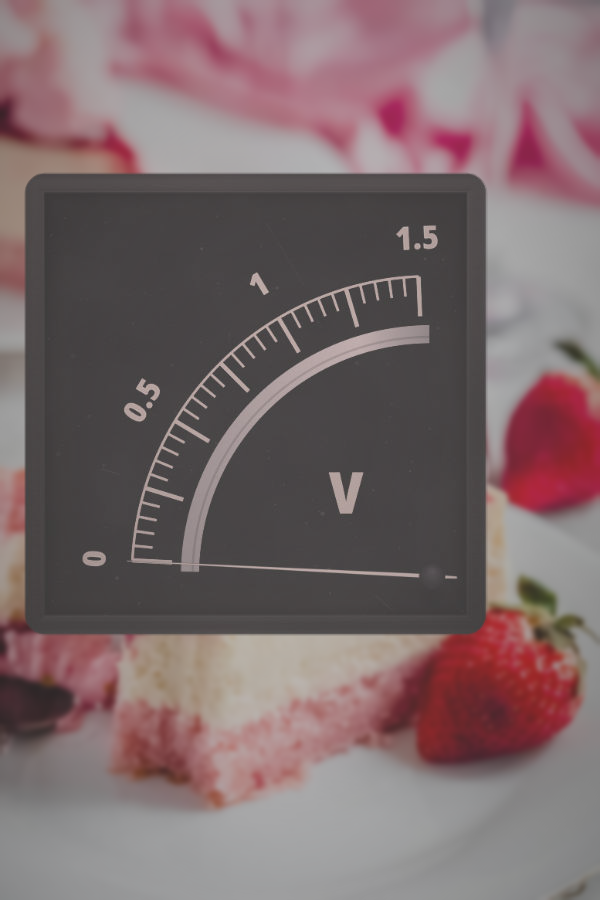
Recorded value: 0 V
